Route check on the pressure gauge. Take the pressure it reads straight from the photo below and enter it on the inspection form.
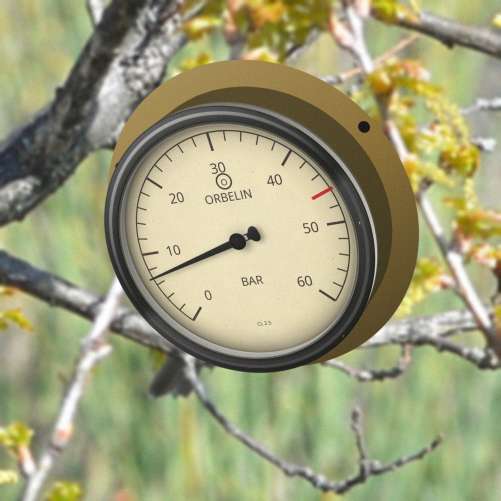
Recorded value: 7 bar
